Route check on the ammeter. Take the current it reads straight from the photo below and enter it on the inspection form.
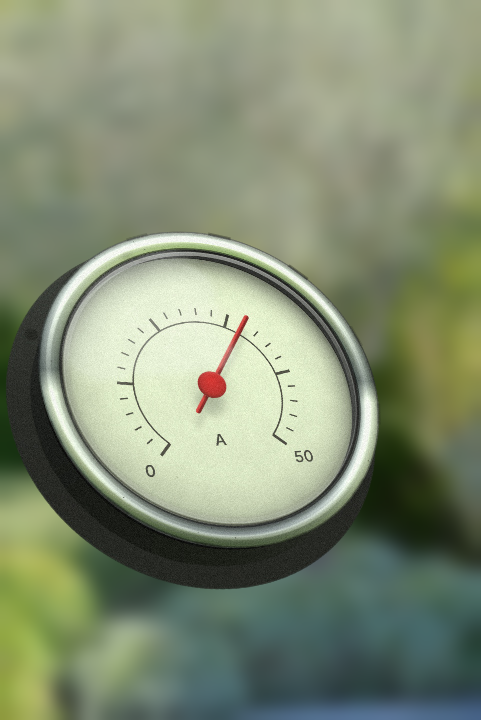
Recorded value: 32 A
